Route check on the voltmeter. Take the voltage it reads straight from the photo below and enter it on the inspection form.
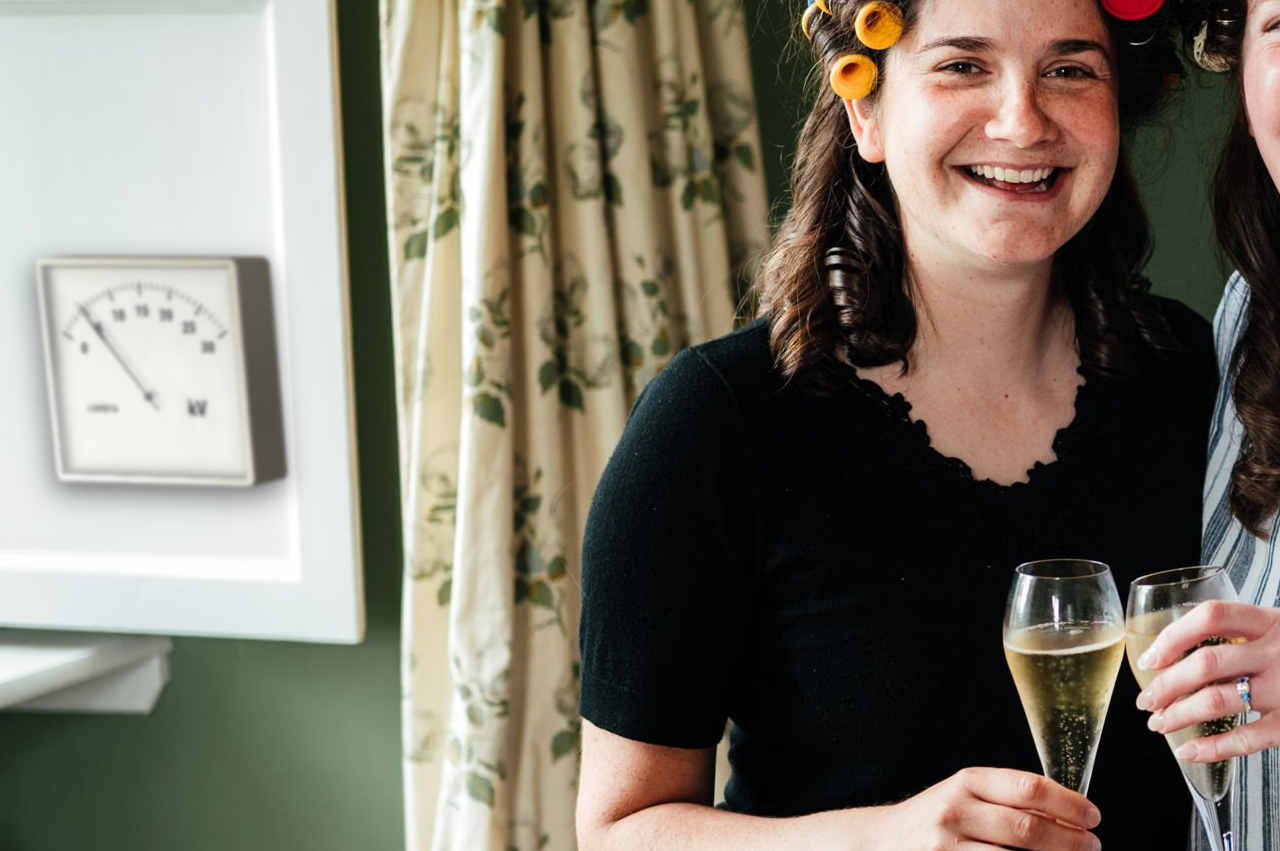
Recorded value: 5 kV
